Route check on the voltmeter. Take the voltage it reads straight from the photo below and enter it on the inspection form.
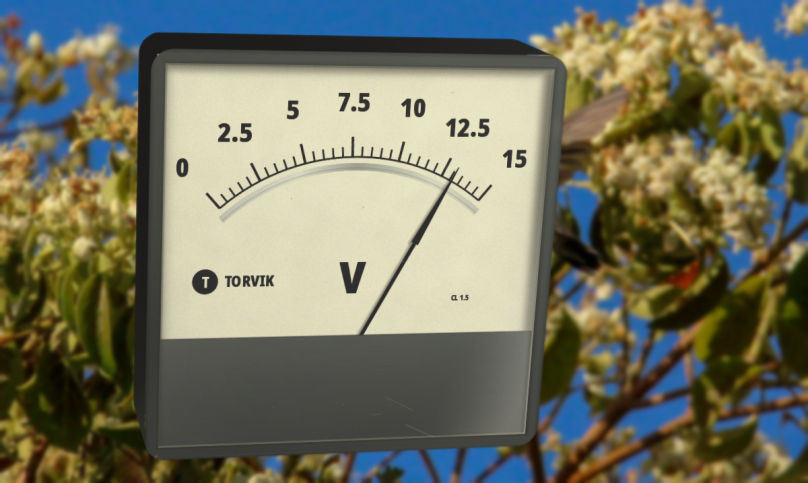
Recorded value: 13 V
